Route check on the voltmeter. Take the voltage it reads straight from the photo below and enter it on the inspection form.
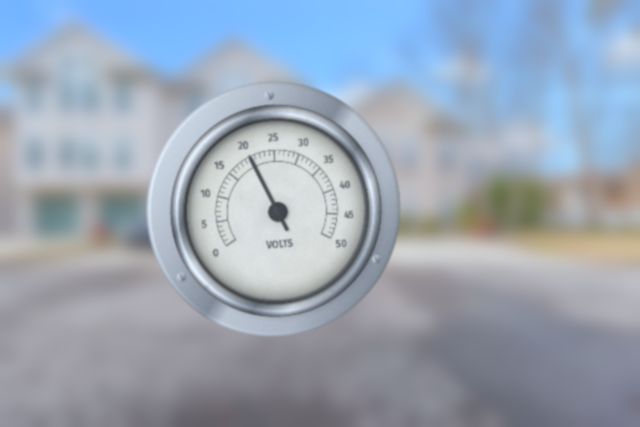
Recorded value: 20 V
